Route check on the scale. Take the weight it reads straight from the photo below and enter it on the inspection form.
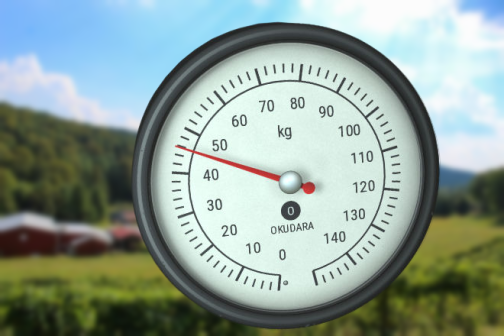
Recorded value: 46 kg
